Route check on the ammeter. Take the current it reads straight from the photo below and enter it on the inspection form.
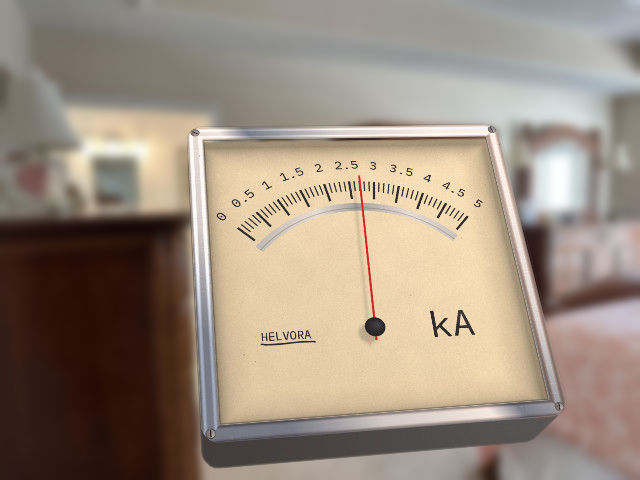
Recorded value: 2.7 kA
